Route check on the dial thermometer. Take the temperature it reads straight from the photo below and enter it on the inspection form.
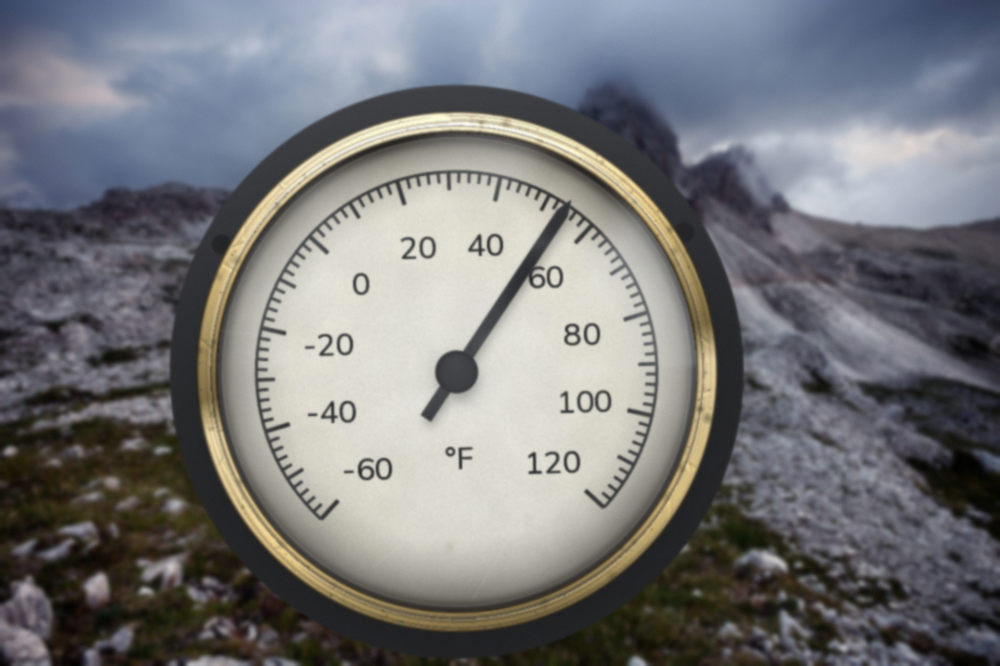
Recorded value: 54 °F
